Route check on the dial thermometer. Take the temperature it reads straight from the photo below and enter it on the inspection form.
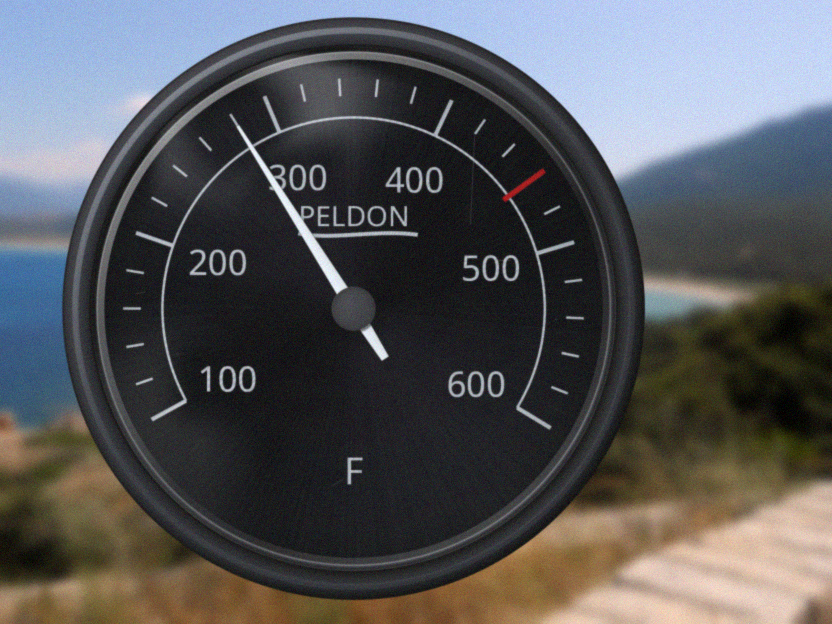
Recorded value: 280 °F
